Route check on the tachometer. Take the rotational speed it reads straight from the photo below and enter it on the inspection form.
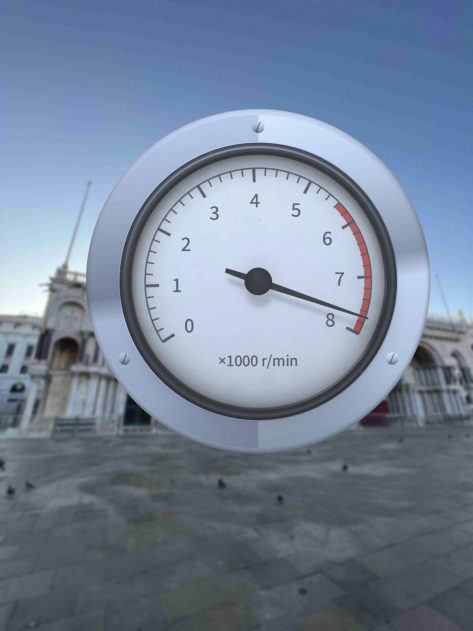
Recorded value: 7700 rpm
